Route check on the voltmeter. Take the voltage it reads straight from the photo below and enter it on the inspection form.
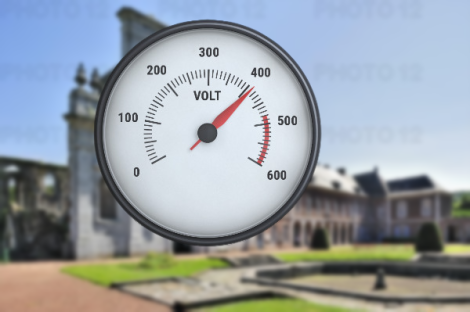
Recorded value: 410 V
